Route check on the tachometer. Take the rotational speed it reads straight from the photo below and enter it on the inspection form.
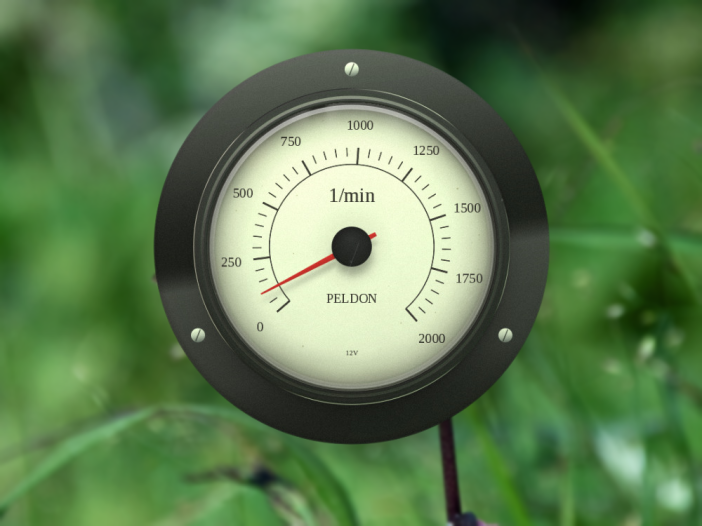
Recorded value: 100 rpm
